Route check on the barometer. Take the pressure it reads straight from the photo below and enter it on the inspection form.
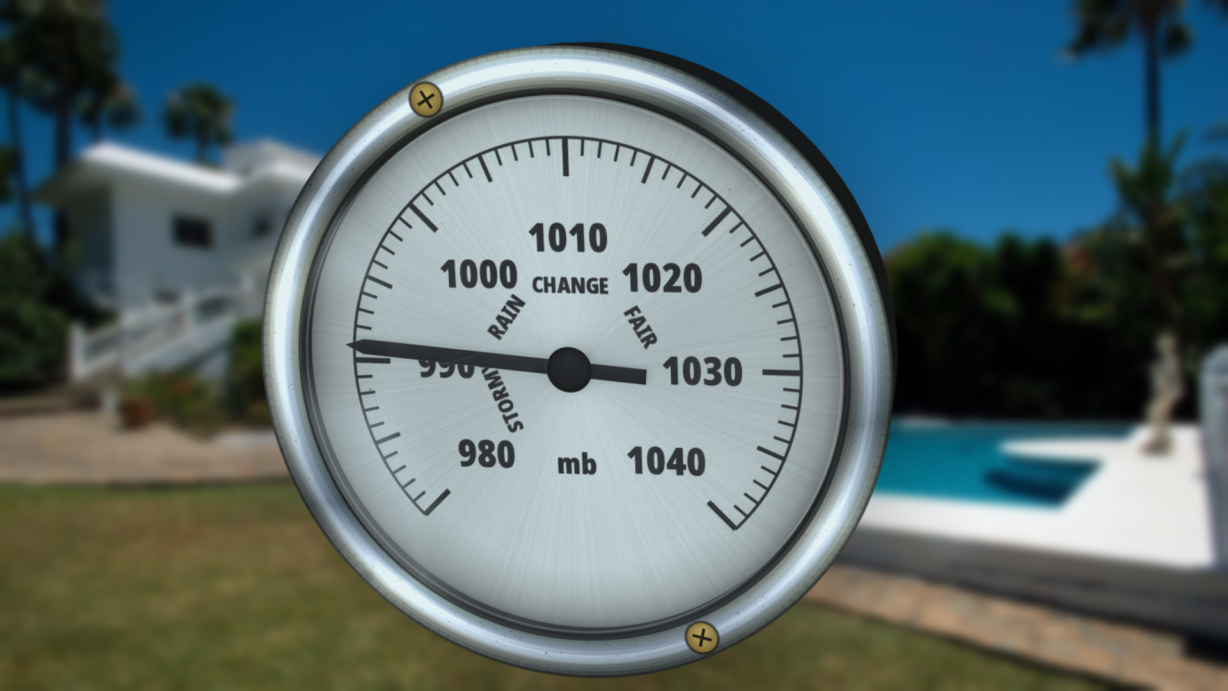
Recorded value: 991 mbar
